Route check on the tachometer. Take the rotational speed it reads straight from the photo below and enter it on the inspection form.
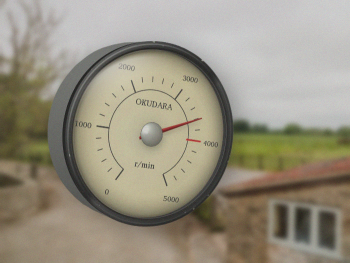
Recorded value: 3600 rpm
